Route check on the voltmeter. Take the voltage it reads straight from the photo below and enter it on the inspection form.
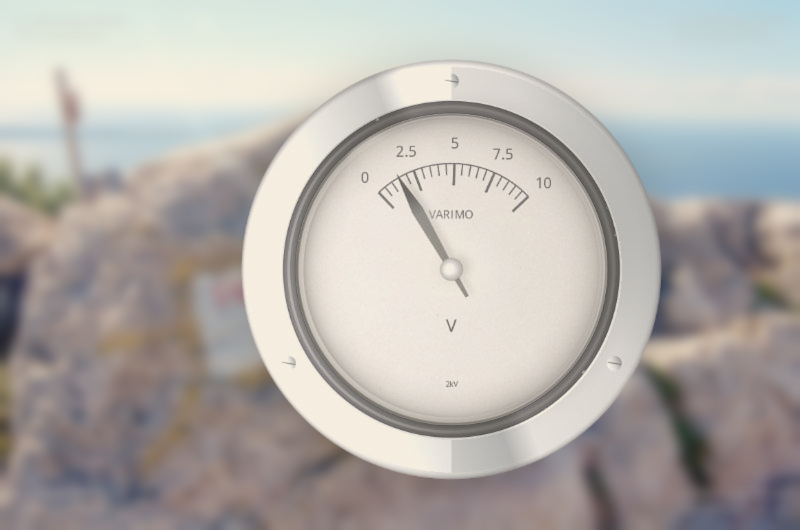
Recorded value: 1.5 V
